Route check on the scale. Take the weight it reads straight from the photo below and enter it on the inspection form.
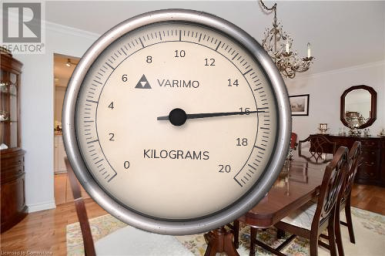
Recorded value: 16.2 kg
